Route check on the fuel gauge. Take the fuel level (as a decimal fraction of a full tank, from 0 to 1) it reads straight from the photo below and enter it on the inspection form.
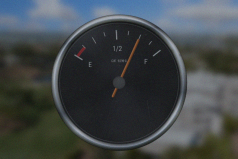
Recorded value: 0.75
